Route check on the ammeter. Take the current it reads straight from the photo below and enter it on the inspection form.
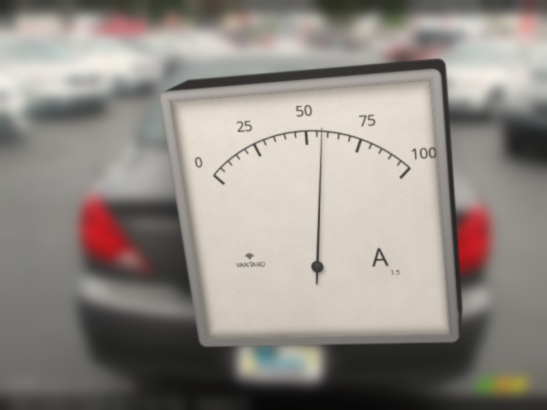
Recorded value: 57.5 A
